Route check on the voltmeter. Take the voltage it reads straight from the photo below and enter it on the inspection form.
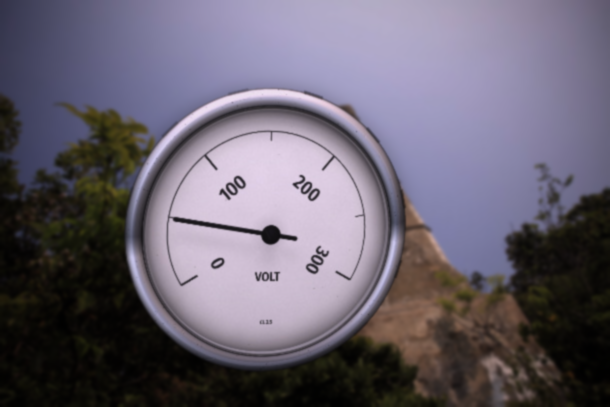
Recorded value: 50 V
